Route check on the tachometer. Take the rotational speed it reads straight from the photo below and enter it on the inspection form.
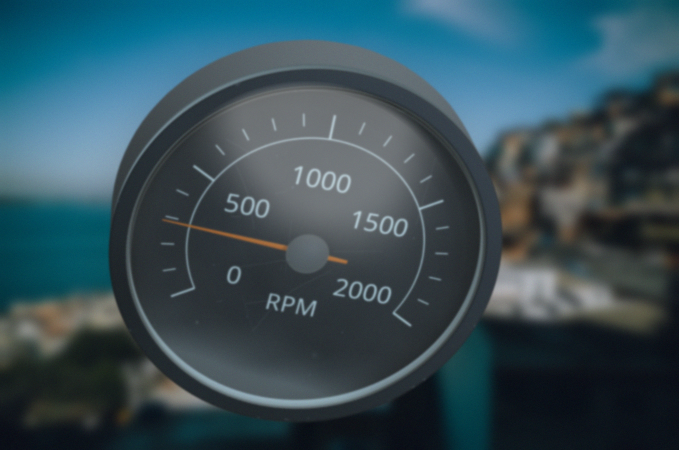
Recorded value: 300 rpm
